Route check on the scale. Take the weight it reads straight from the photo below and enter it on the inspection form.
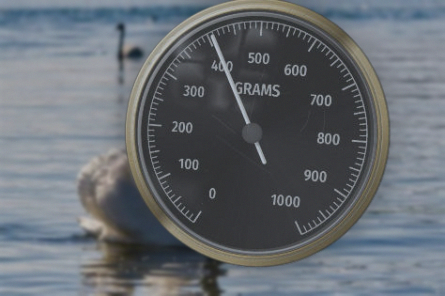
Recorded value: 410 g
